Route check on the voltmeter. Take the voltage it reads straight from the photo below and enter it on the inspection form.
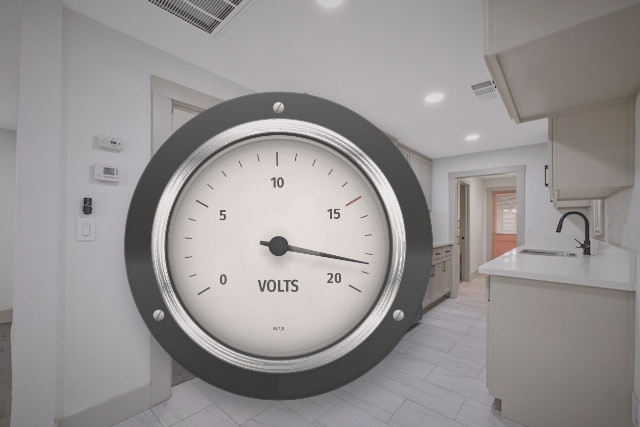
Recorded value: 18.5 V
